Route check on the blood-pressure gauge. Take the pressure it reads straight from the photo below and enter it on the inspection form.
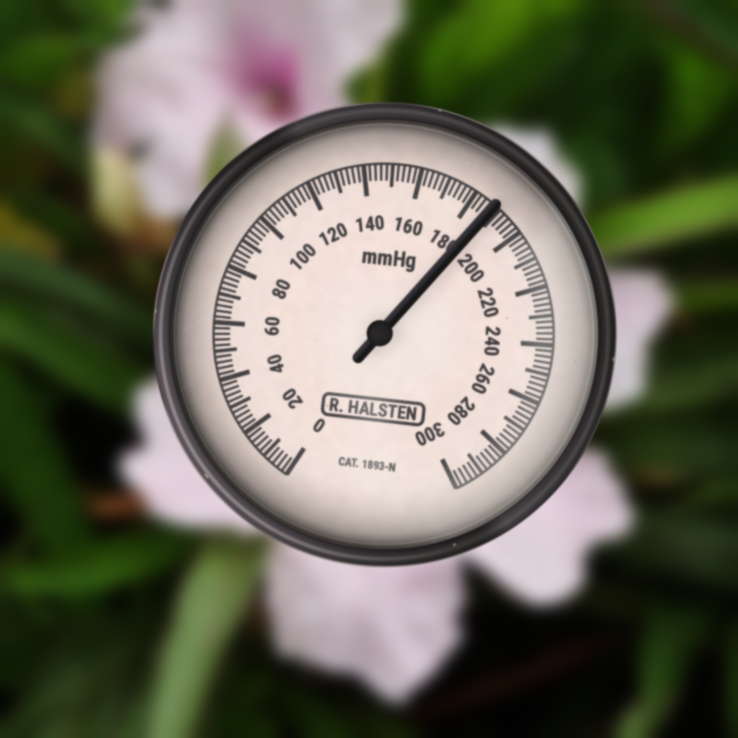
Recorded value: 188 mmHg
